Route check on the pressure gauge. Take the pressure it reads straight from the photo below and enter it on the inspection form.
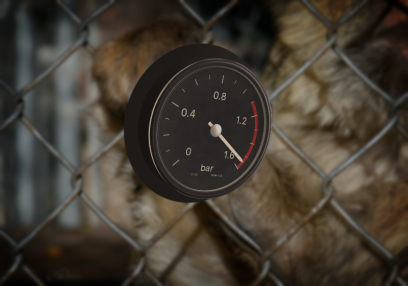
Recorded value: 1.55 bar
